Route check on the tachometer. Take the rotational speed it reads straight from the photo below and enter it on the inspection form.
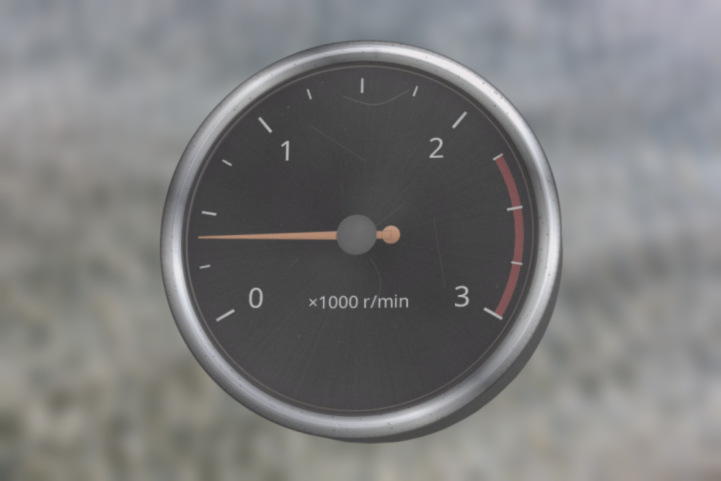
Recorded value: 375 rpm
